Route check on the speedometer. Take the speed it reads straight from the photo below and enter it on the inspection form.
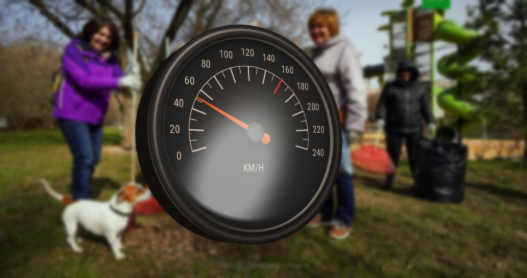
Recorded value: 50 km/h
